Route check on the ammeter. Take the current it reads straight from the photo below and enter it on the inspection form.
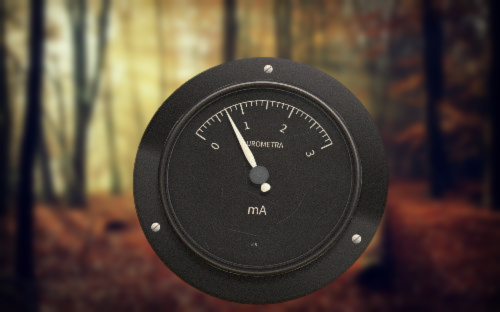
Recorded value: 0.7 mA
